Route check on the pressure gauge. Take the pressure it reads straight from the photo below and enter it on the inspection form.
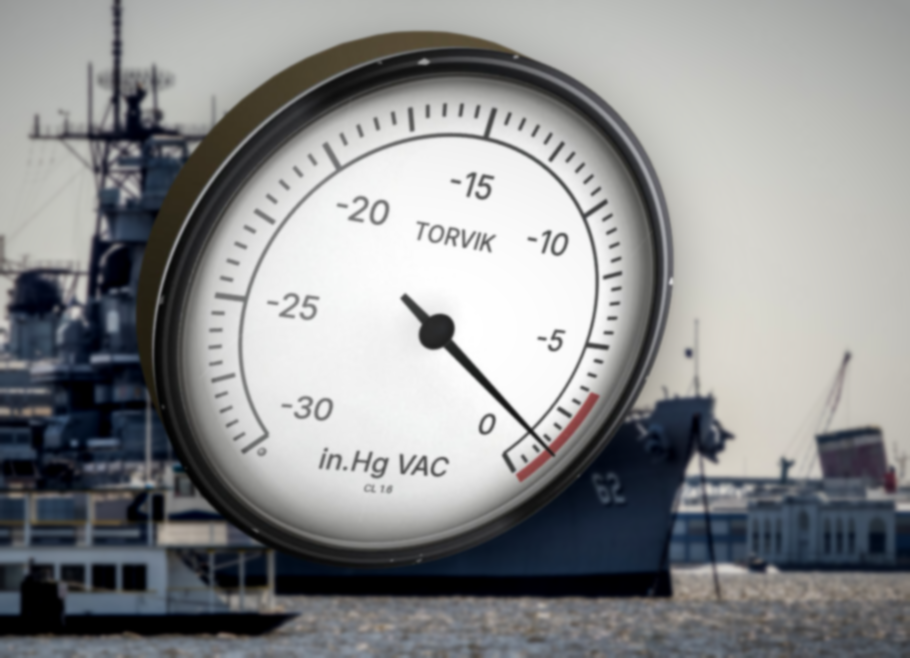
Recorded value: -1.25 inHg
